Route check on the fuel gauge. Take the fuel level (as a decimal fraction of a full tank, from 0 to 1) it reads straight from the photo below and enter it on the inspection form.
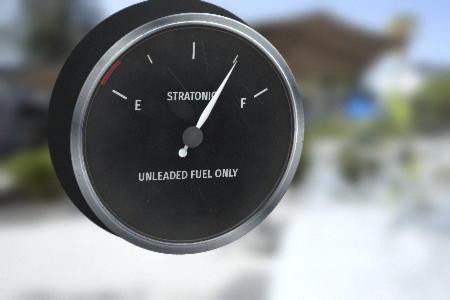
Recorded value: 0.75
